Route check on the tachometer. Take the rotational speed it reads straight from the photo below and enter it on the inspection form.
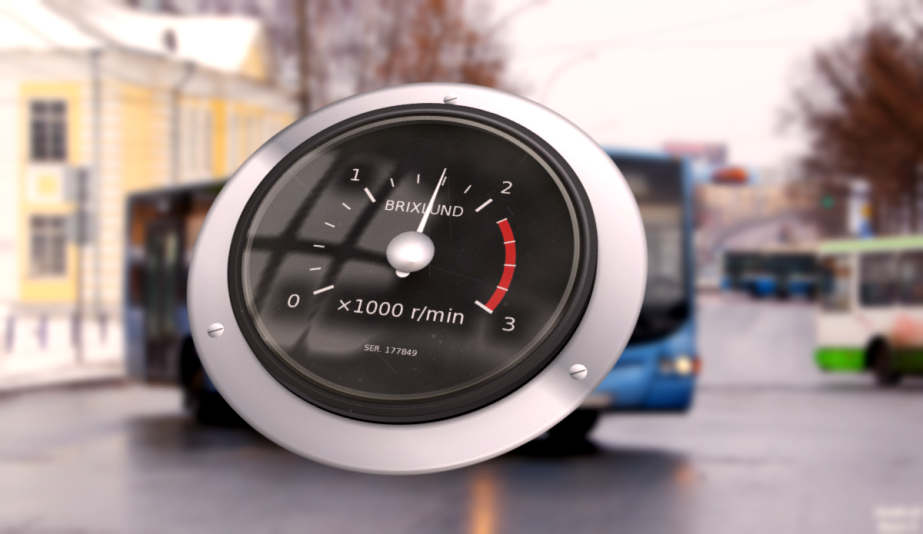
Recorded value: 1600 rpm
